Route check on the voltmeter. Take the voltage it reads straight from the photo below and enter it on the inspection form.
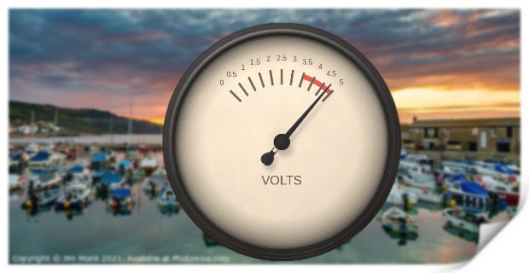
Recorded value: 4.75 V
